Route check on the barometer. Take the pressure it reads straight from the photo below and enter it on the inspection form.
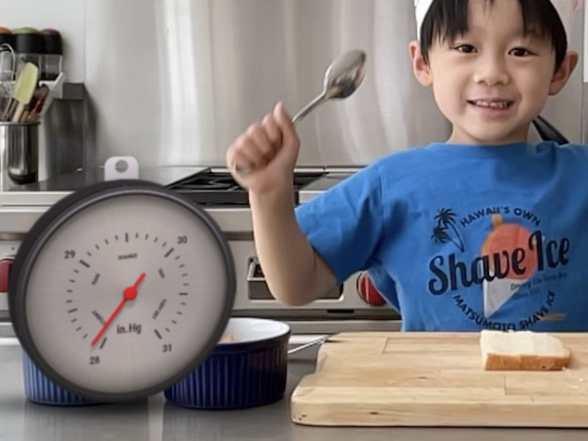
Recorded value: 28.1 inHg
